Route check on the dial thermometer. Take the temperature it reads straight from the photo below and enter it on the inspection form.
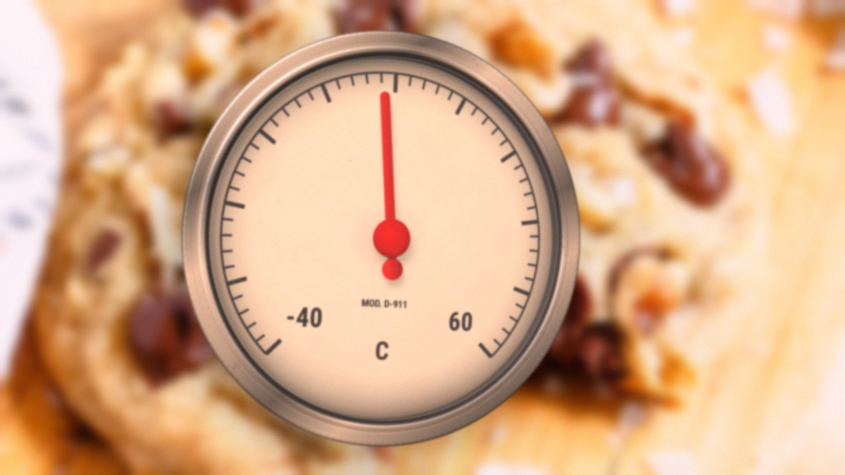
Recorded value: 8 °C
